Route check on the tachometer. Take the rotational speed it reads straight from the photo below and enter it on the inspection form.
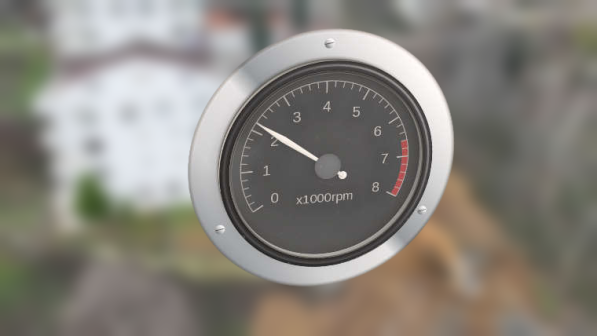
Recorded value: 2200 rpm
